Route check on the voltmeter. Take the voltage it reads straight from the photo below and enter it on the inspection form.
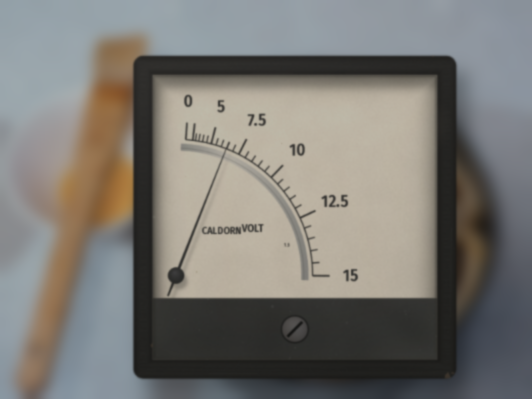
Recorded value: 6.5 V
